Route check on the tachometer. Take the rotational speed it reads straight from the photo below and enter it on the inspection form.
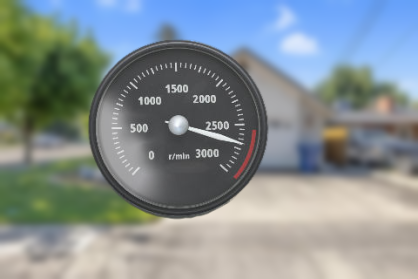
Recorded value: 2700 rpm
